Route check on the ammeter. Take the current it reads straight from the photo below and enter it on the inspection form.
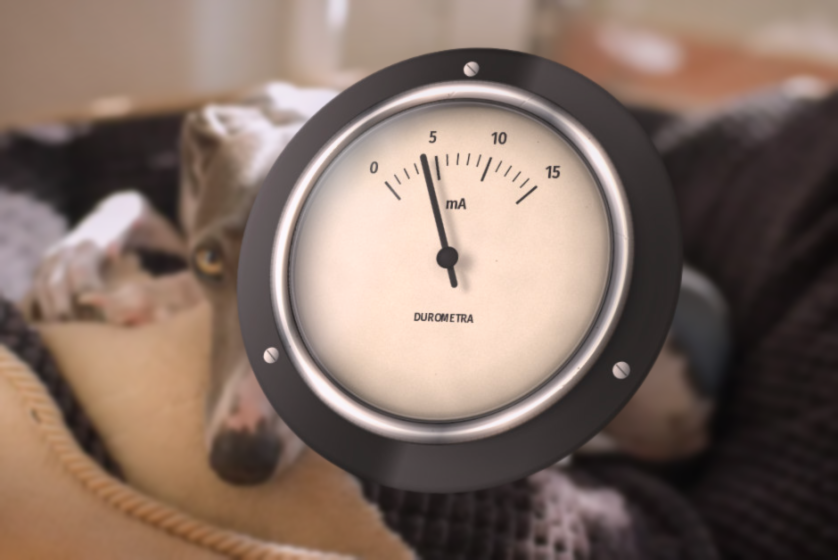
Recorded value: 4 mA
